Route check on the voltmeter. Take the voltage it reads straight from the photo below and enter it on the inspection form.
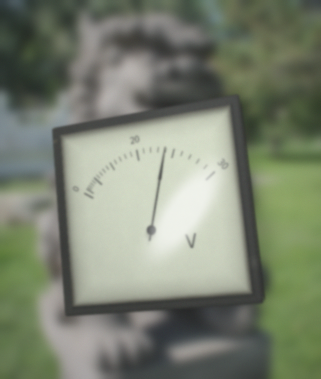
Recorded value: 24 V
